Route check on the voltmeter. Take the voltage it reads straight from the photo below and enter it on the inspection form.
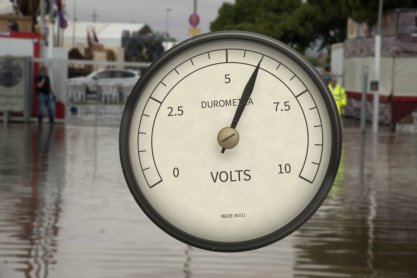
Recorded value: 6 V
